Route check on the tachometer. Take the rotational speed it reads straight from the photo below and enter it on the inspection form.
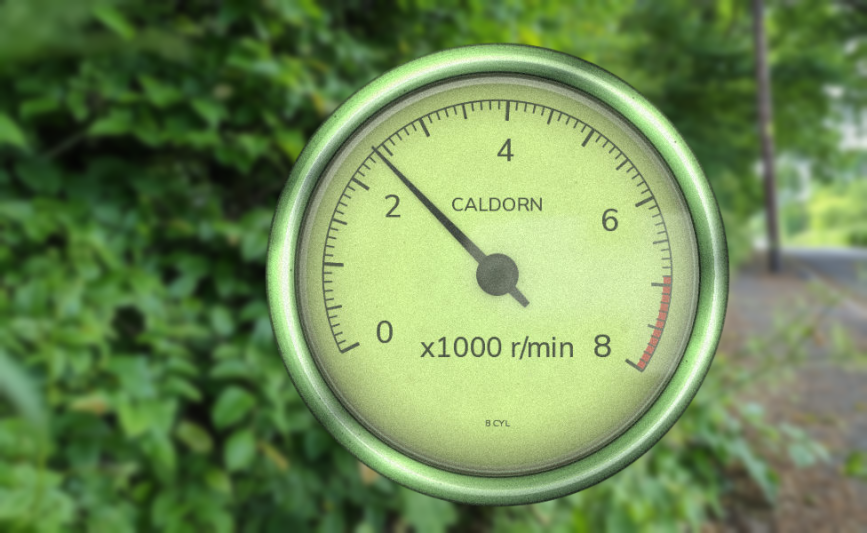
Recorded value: 2400 rpm
